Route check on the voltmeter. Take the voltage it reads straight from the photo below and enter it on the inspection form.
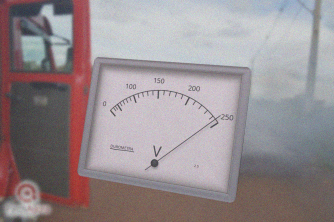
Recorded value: 245 V
